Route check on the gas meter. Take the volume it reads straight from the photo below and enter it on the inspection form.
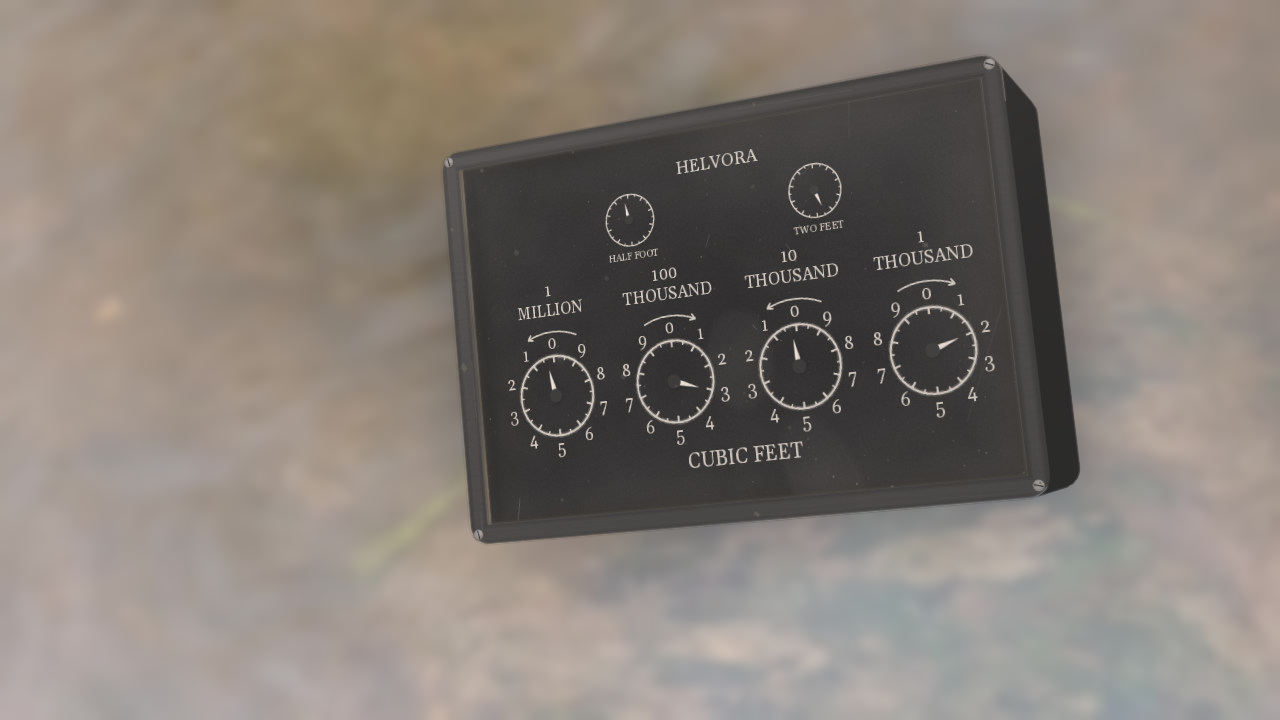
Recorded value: 30200 ft³
